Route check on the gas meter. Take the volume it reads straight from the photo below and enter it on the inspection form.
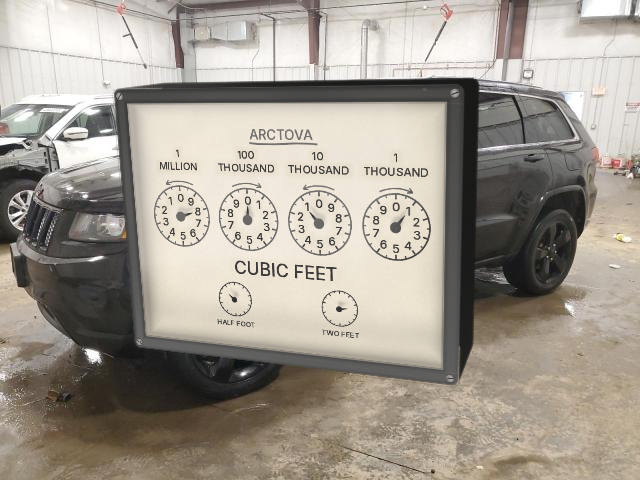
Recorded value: 801100 ft³
